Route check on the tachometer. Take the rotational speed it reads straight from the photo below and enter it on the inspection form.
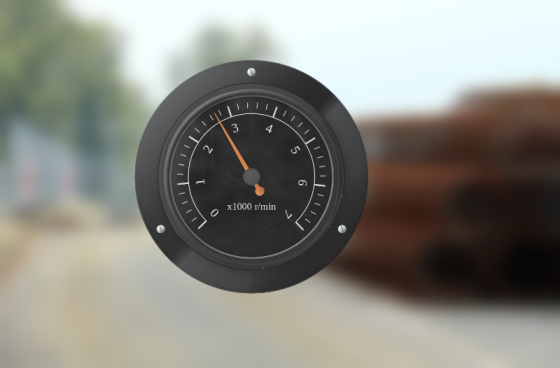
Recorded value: 2700 rpm
